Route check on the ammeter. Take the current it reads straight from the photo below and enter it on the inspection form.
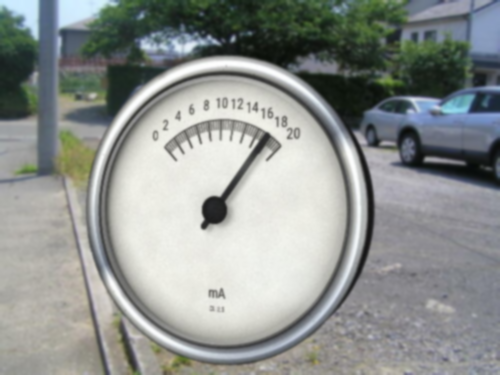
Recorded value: 18 mA
